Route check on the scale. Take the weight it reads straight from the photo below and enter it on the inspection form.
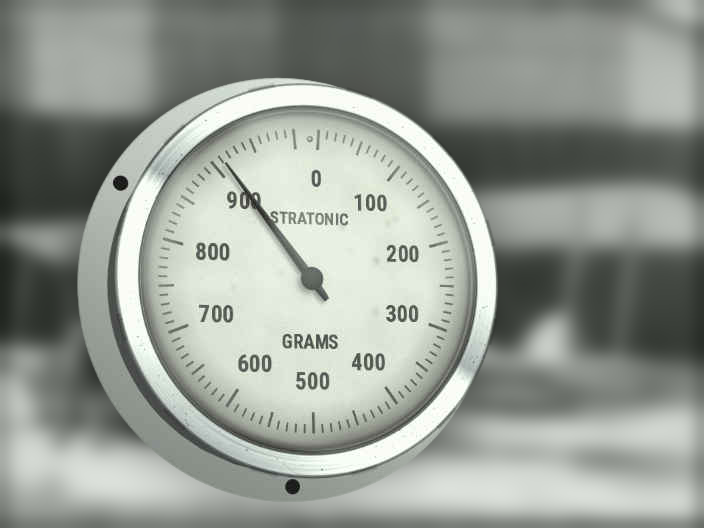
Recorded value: 910 g
